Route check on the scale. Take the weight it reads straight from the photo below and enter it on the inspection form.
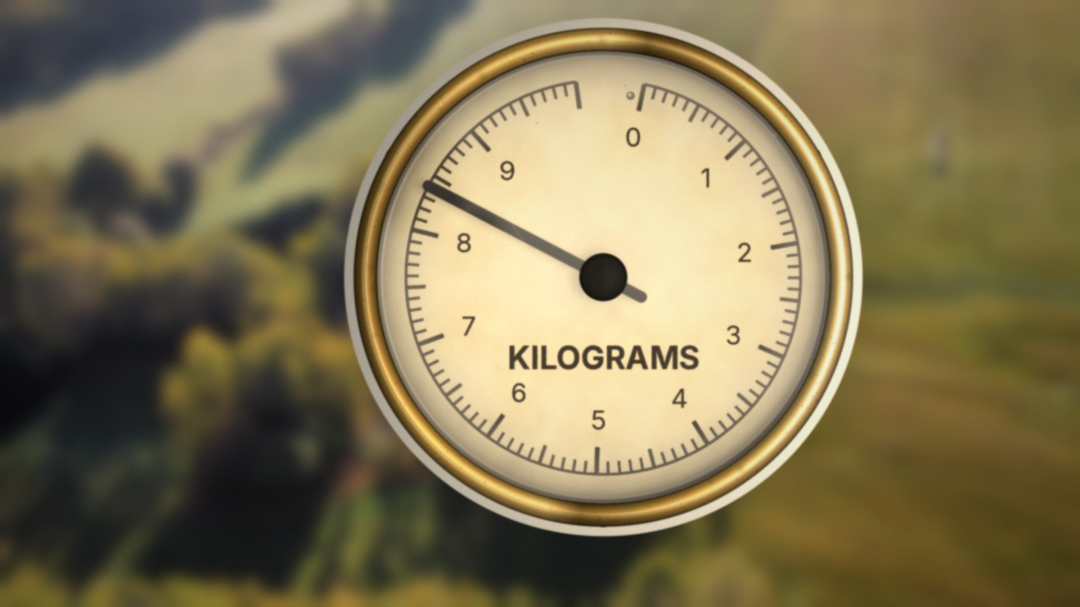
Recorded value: 8.4 kg
